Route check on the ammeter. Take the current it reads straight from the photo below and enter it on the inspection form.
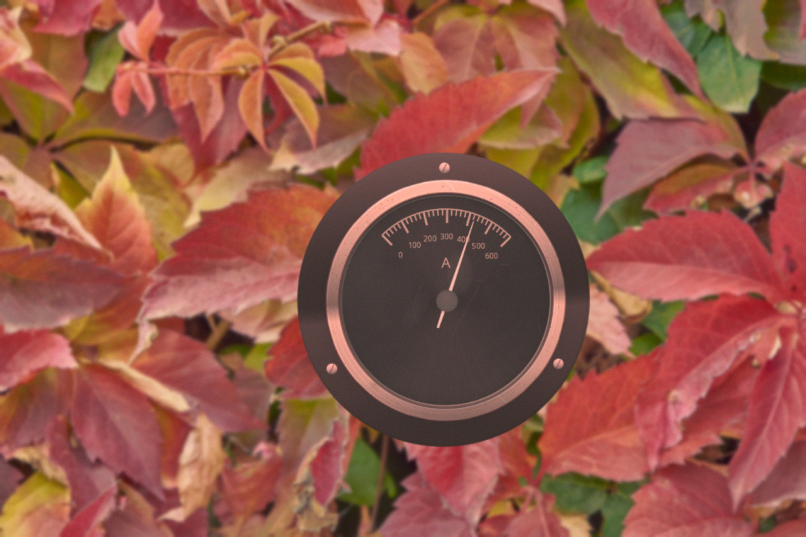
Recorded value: 420 A
